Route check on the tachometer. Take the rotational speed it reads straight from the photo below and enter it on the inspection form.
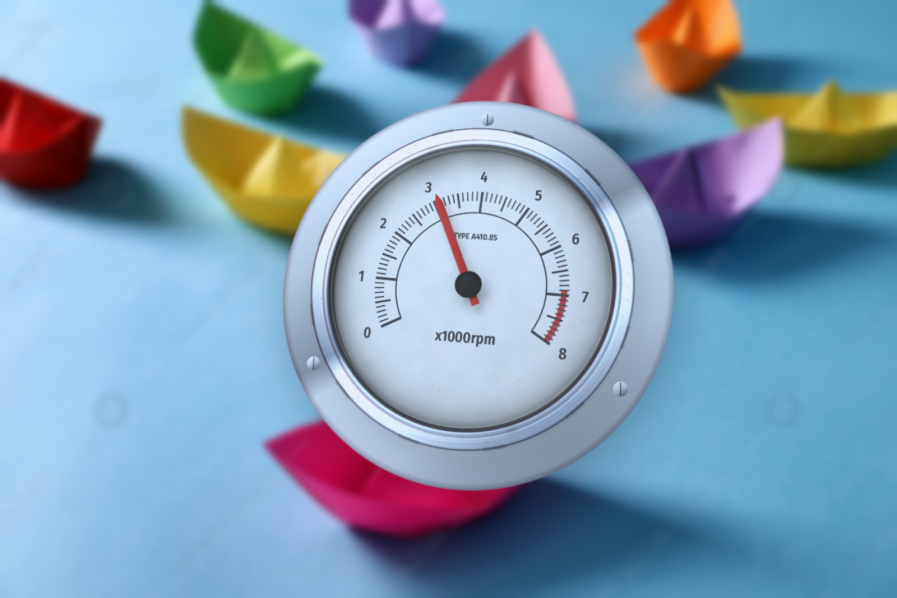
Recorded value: 3100 rpm
